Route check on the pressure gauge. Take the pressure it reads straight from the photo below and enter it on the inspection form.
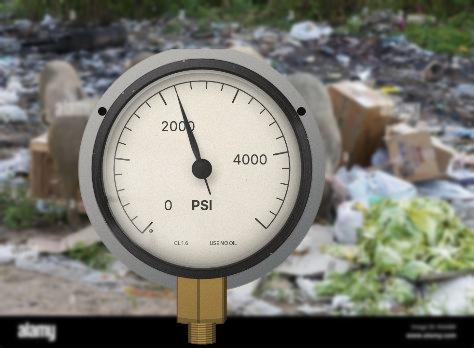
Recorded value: 2200 psi
